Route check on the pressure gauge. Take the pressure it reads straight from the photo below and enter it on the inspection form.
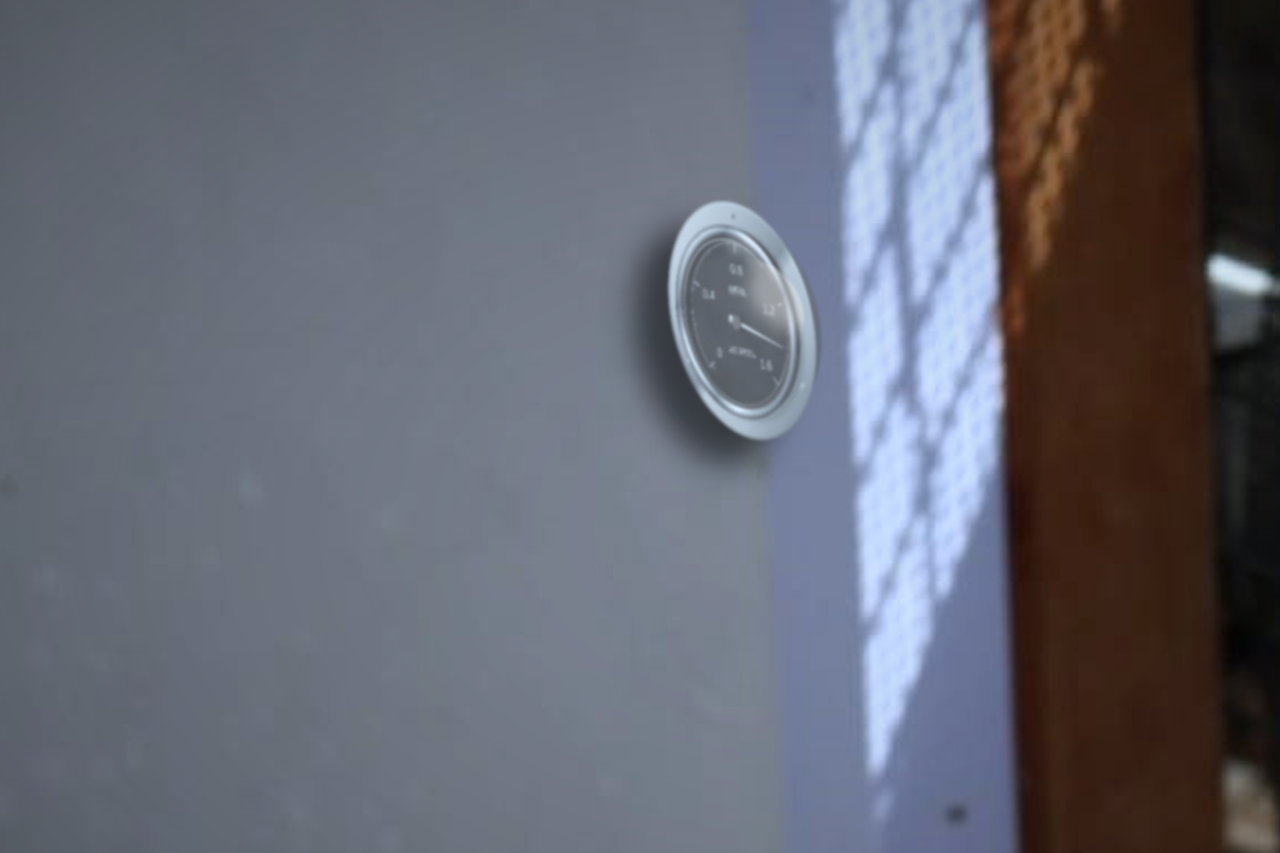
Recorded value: 1.4 MPa
